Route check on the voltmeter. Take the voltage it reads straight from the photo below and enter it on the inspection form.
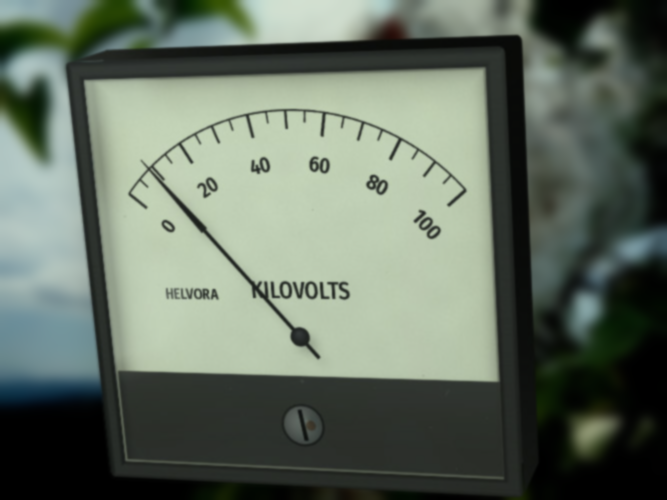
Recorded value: 10 kV
